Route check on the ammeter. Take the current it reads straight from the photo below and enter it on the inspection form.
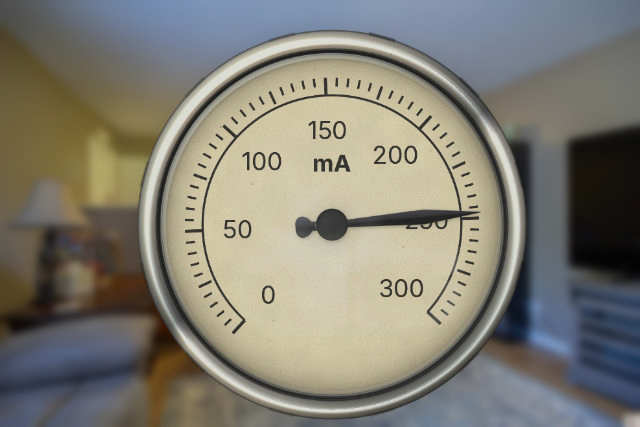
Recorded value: 247.5 mA
